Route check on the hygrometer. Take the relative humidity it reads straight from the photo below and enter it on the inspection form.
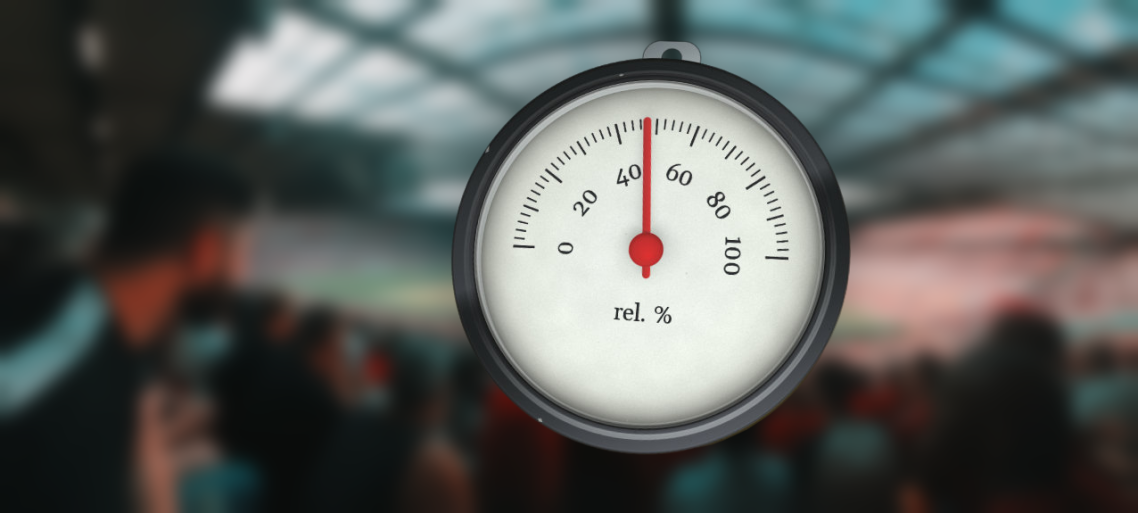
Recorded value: 48 %
